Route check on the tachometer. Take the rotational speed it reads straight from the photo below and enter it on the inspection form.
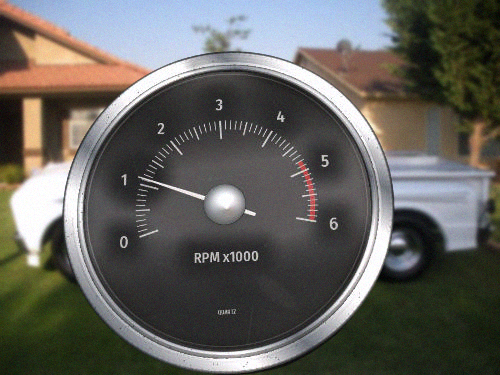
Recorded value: 1100 rpm
